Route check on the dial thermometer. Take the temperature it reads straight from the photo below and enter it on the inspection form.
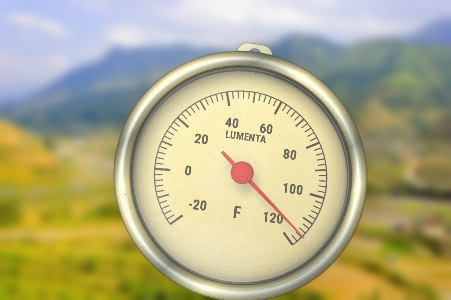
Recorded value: 116 °F
